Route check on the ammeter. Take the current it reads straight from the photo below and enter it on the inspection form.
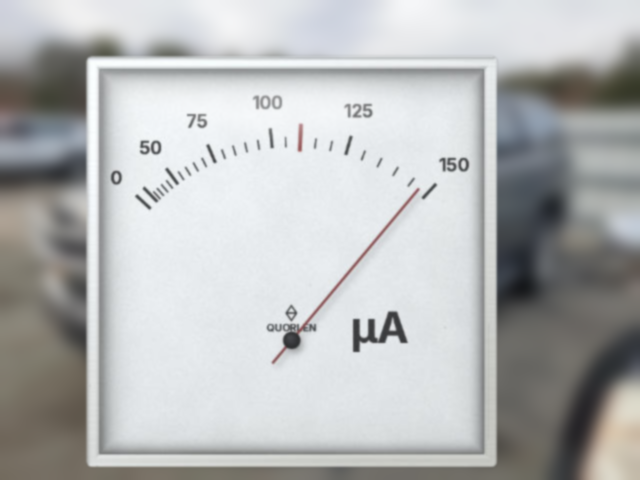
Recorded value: 147.5 µA
